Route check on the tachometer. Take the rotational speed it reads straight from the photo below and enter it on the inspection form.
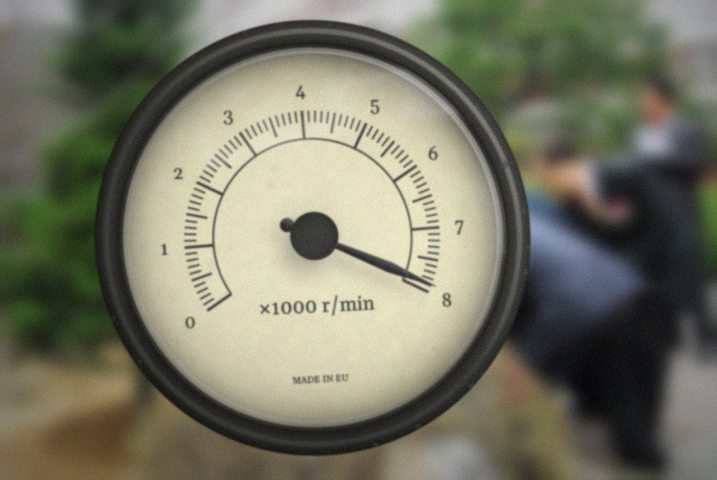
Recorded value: 7900 rpm
